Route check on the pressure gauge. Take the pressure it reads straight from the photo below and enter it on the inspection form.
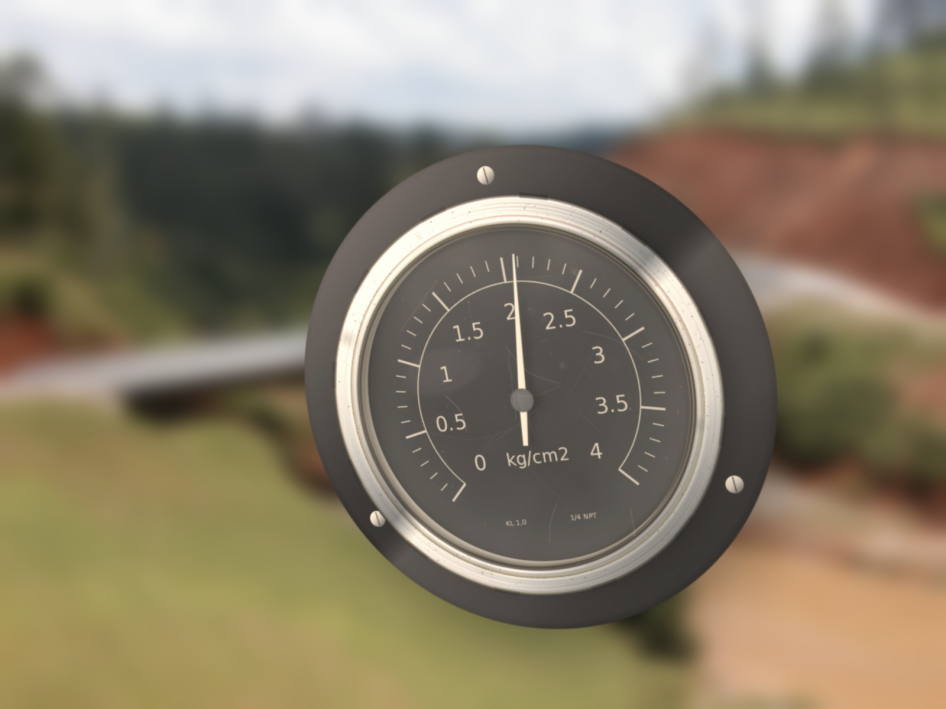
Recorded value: 2.1 kg/cm²
